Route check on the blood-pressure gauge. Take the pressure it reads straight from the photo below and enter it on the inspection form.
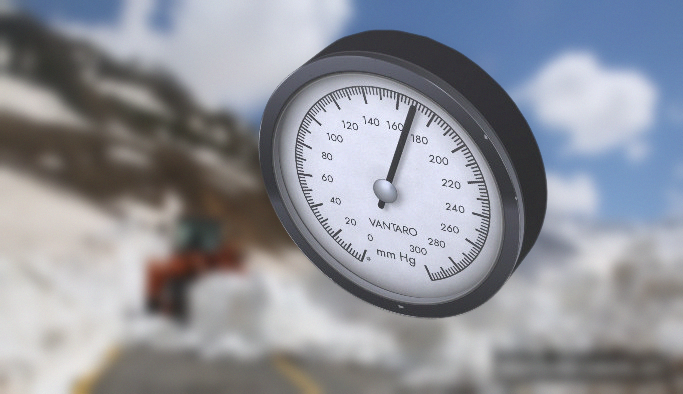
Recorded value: 170 mmHg
